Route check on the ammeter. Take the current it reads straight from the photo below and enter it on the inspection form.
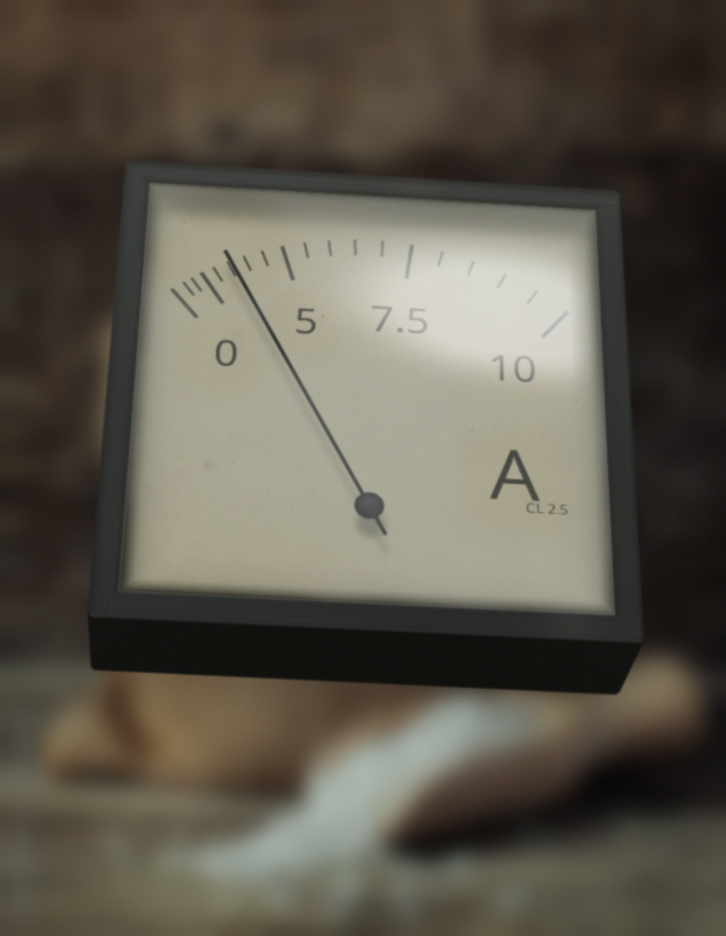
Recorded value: 3.5 A
